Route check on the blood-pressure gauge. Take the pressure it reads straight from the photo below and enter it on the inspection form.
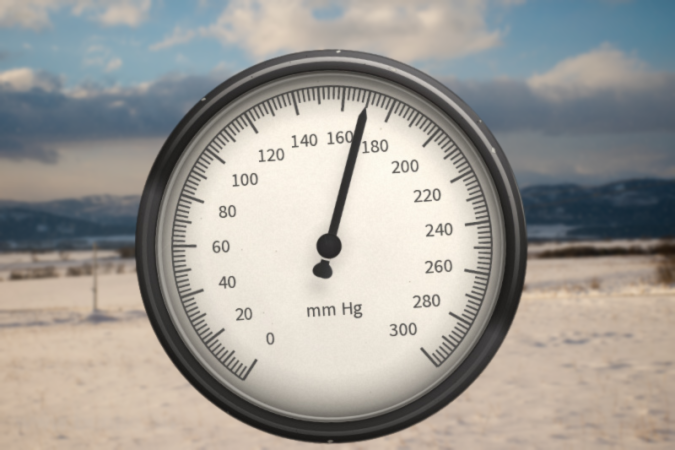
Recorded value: 170 mmHg
